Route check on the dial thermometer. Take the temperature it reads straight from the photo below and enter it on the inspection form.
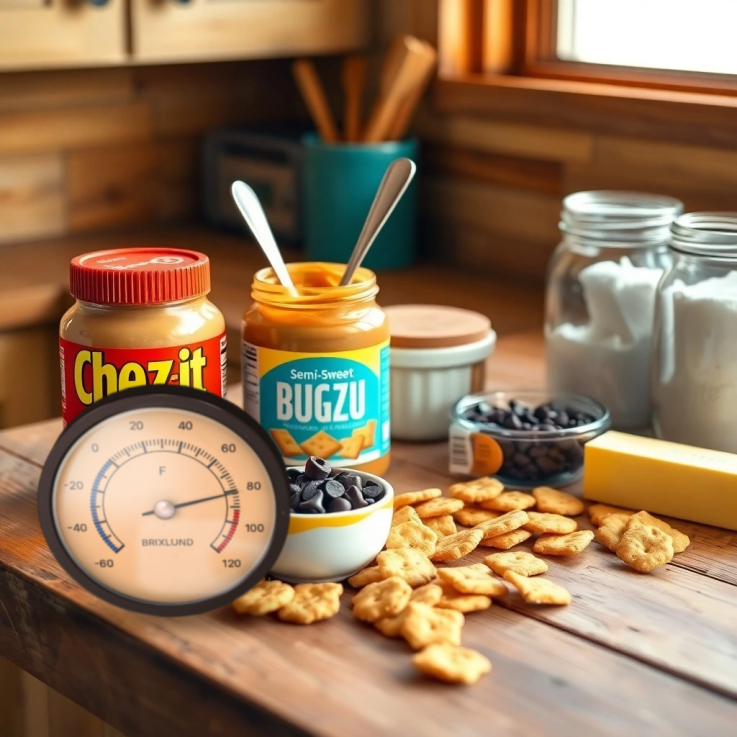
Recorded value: 80 °F
